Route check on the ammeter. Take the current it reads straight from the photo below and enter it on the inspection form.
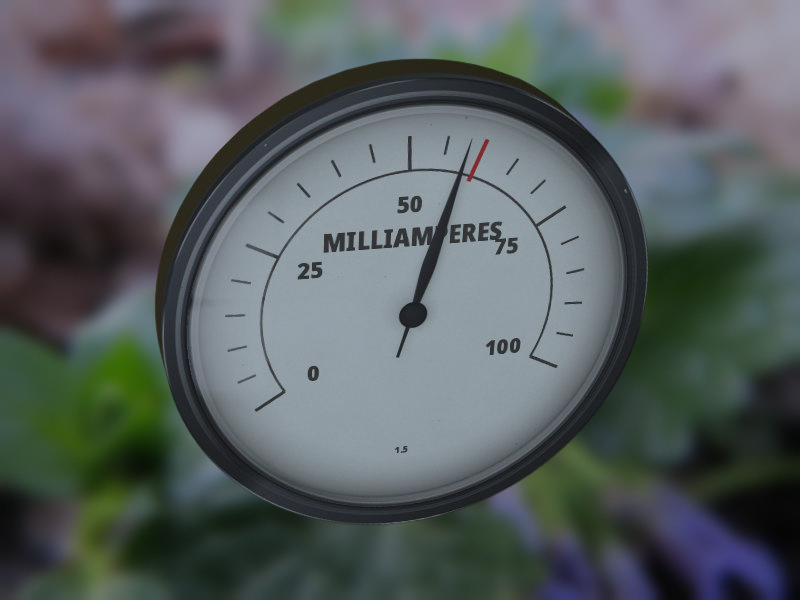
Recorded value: 57.5 mA
